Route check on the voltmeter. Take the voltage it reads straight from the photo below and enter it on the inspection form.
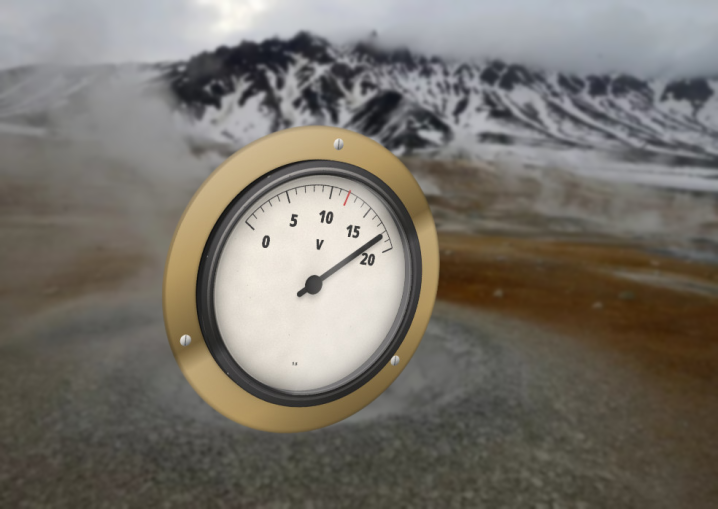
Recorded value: 18 V
